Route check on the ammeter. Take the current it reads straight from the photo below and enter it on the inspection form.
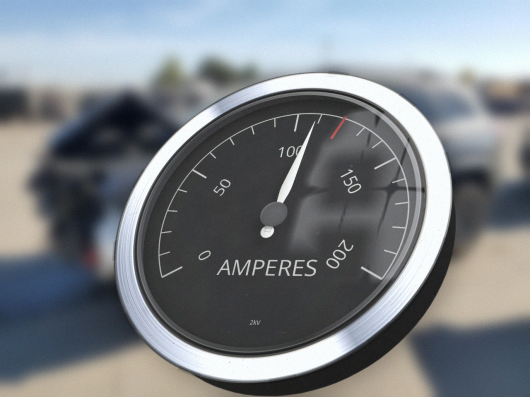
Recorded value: 110 A
